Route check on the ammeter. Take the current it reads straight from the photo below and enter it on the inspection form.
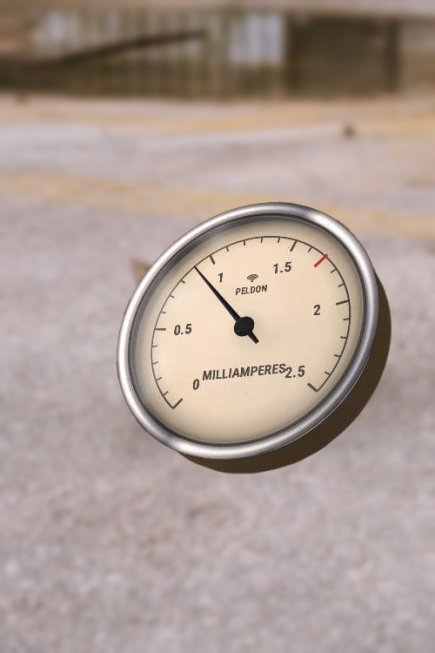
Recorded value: 0.9 mA
